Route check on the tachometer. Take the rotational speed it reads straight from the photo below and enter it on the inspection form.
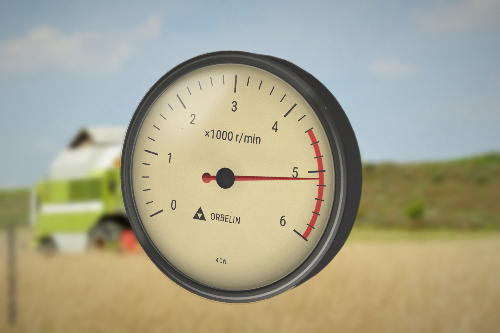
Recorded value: 5100 rpm
